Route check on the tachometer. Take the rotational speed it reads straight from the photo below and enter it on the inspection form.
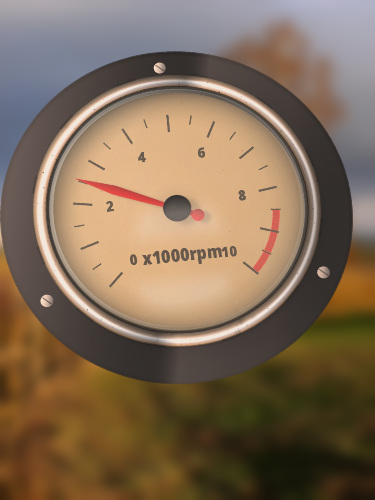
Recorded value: 2500 rpm
